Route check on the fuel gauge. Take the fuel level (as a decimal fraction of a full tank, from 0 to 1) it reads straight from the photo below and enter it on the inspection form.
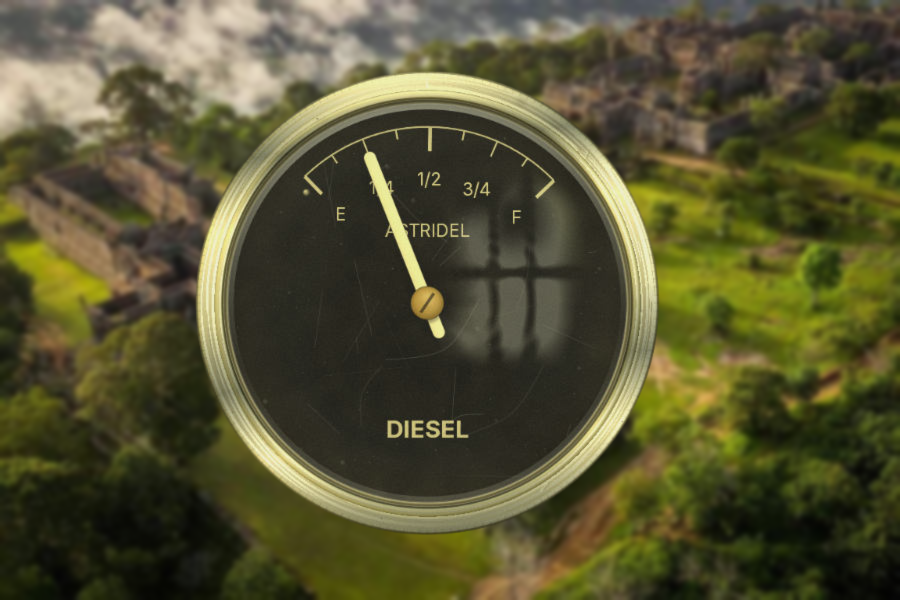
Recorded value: 0.25
